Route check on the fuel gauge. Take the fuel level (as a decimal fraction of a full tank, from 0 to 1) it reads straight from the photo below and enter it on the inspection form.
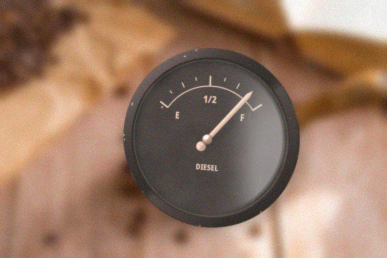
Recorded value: 0.875
